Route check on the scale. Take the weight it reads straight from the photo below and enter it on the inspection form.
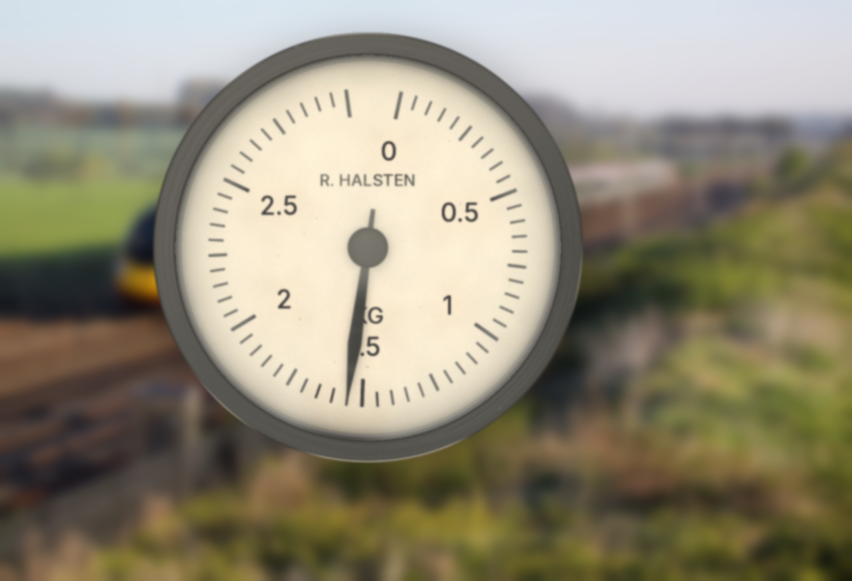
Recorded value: 1.55 kg
